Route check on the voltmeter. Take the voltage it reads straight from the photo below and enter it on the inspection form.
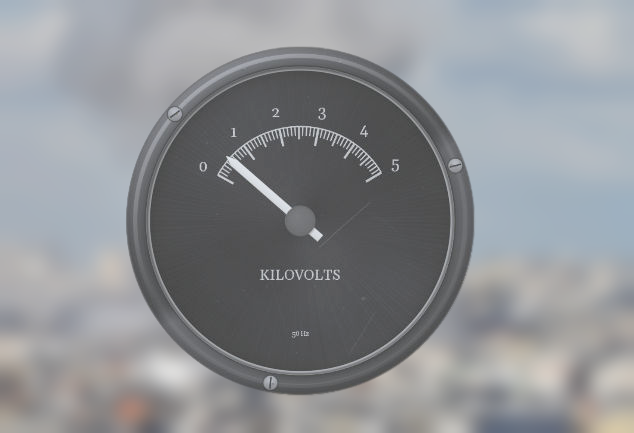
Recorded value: 0.5 kV
